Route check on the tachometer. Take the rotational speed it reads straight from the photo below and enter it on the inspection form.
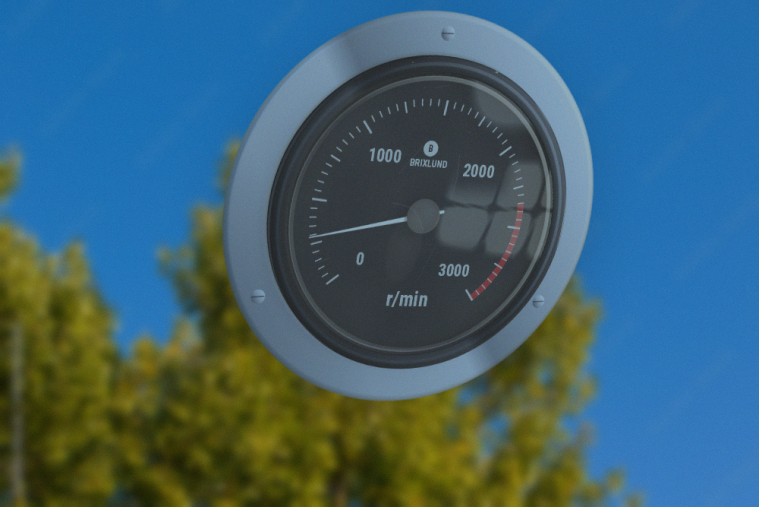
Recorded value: 300 rpm
